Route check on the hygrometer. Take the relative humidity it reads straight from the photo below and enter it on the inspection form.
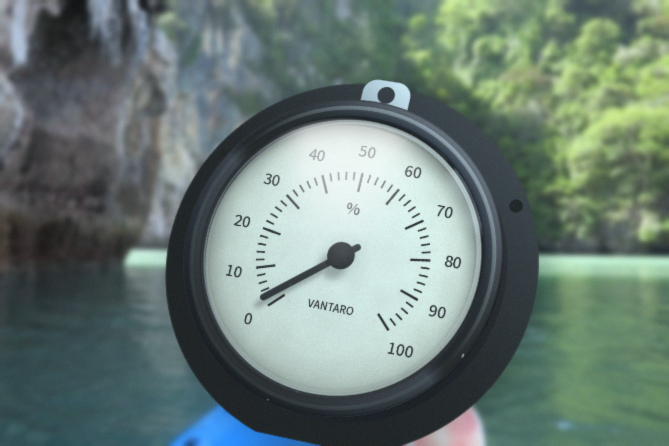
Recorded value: 2 %
